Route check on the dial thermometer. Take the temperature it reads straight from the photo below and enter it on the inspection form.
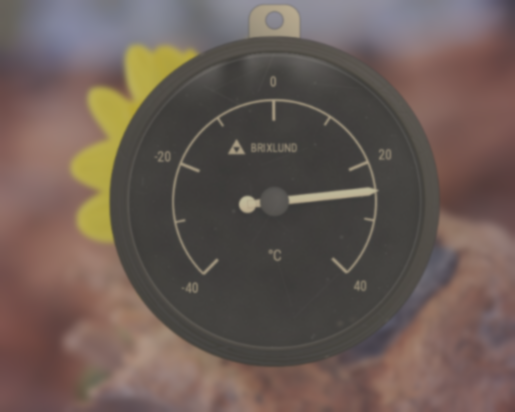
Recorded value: 25 °C
